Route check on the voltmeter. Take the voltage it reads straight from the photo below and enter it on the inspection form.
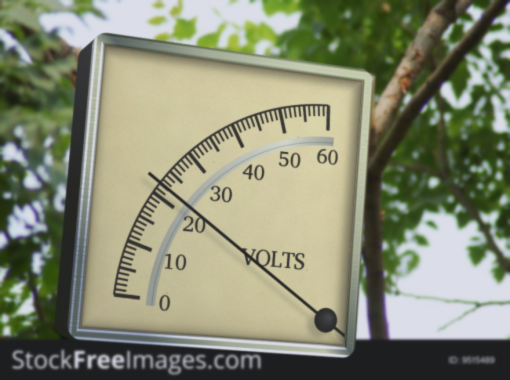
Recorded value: 22 V
